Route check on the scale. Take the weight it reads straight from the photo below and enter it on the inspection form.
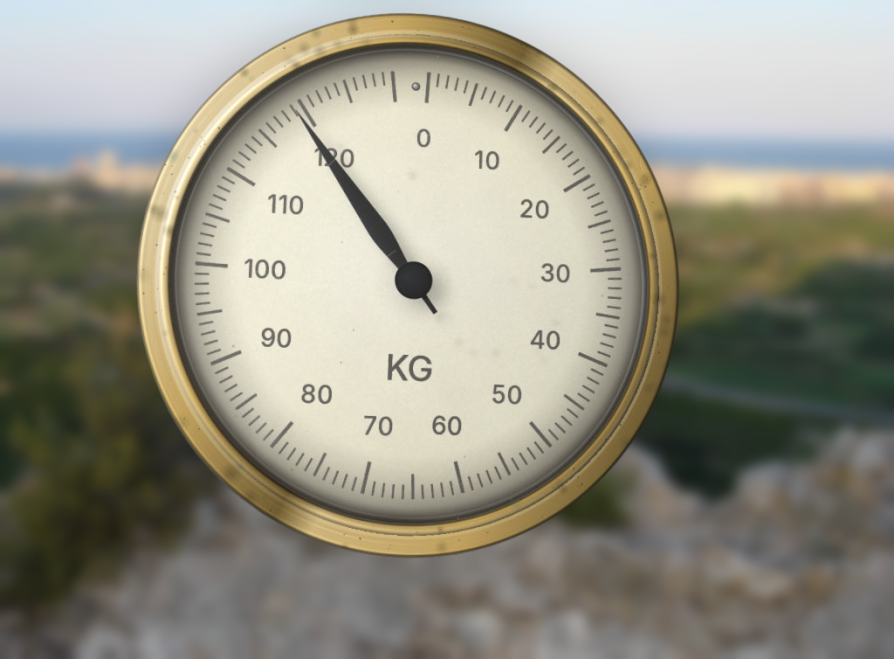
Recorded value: 119 kg
